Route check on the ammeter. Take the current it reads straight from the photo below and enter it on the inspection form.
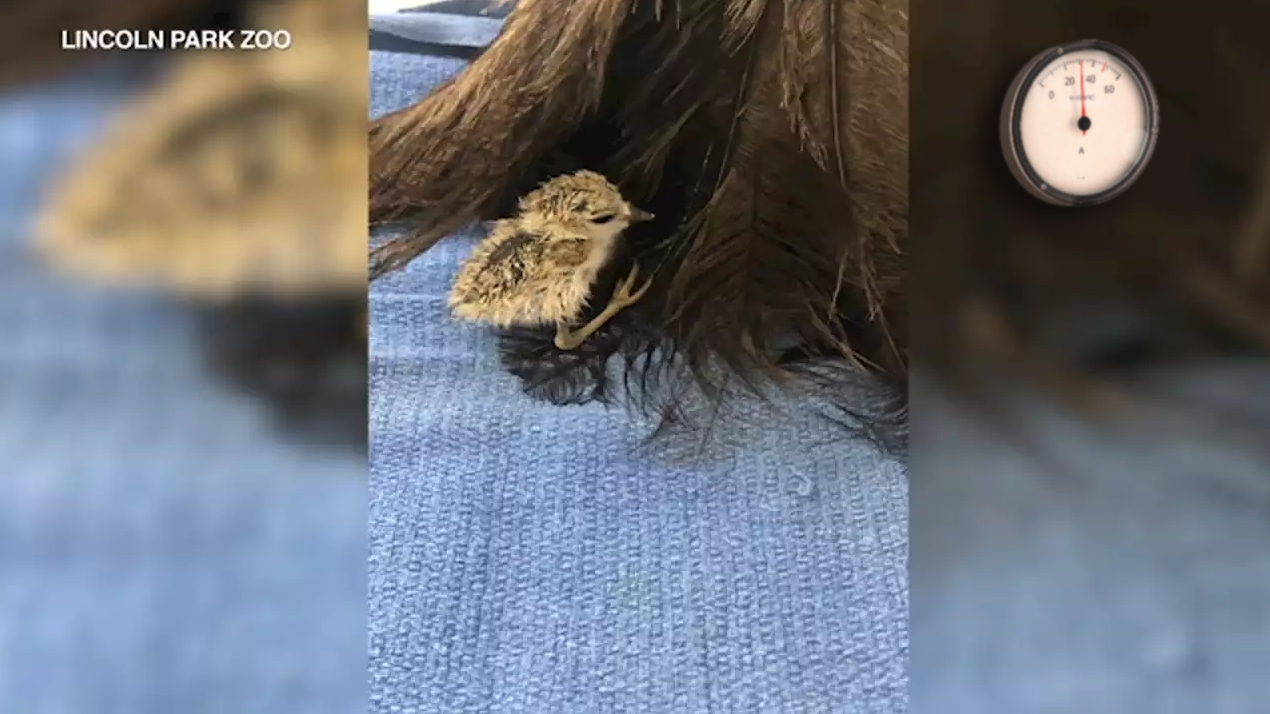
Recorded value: 30 A
